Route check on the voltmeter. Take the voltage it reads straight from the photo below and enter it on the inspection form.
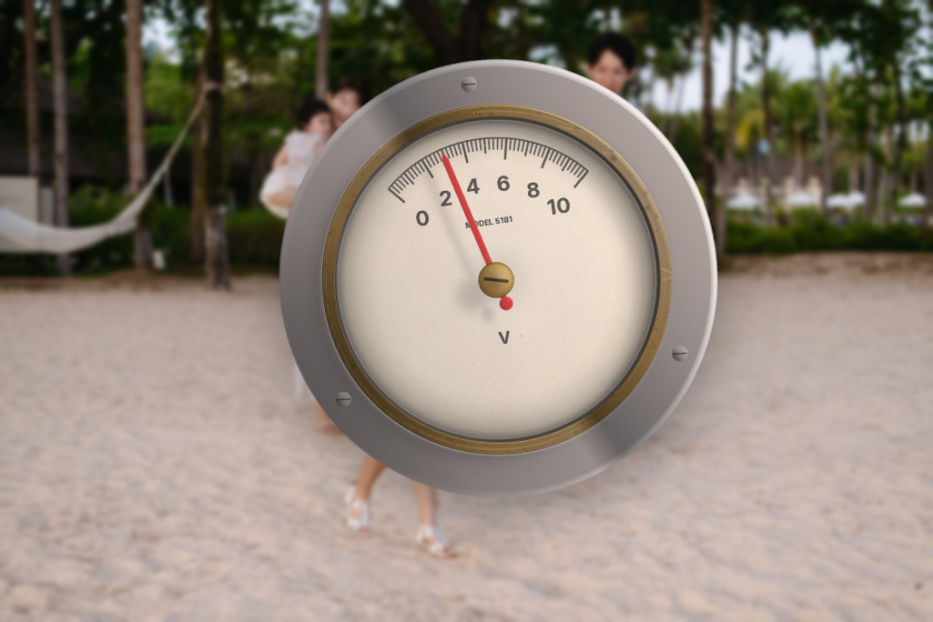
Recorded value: 3 V
